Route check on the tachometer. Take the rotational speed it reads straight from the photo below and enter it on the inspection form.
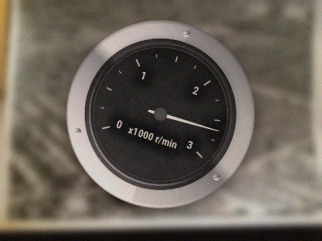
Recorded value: 2625 rpm
